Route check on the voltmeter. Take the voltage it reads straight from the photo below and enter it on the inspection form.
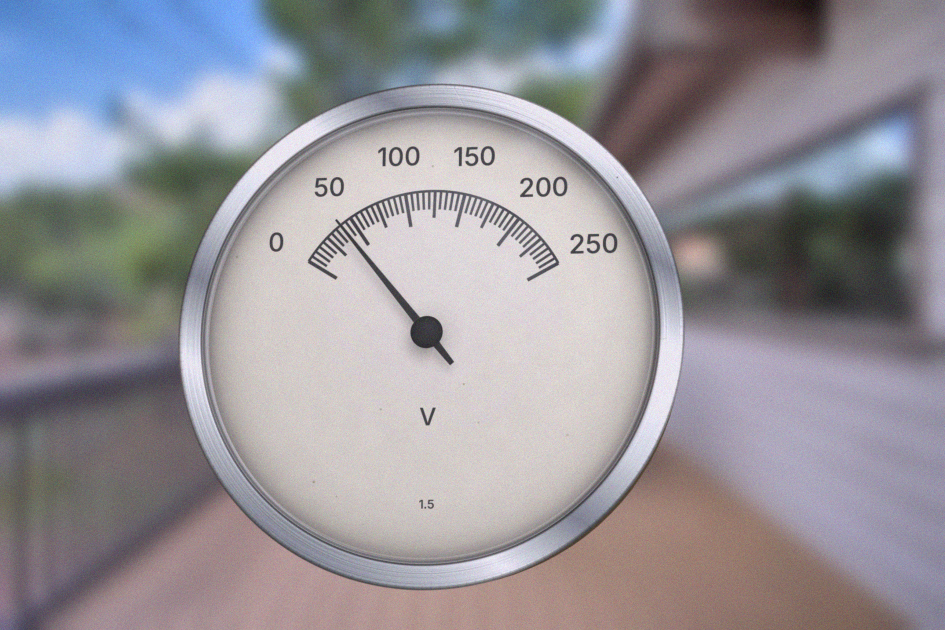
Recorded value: 40 V
